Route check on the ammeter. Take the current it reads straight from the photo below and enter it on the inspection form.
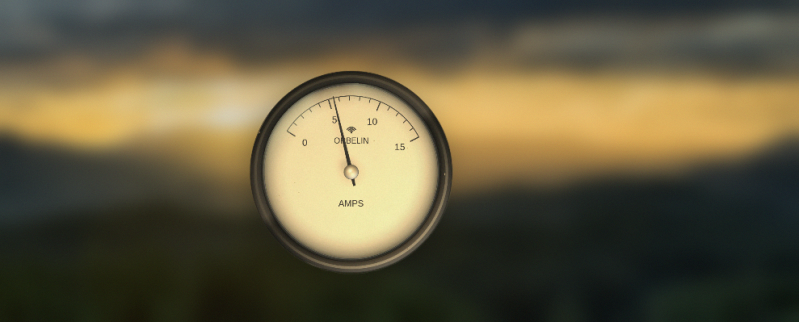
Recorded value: 5.5 A
